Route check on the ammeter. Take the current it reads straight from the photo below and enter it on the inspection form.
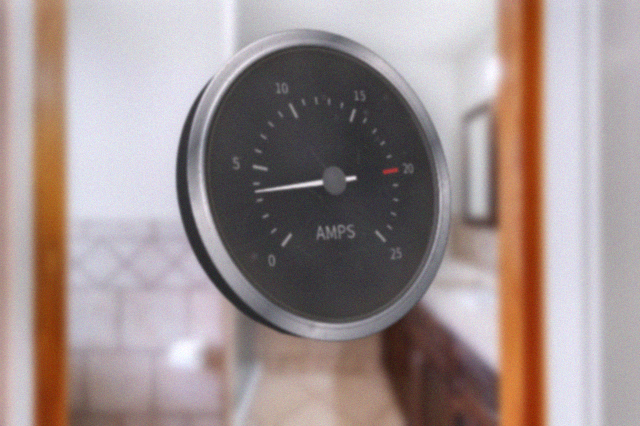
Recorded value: 3.5 A
